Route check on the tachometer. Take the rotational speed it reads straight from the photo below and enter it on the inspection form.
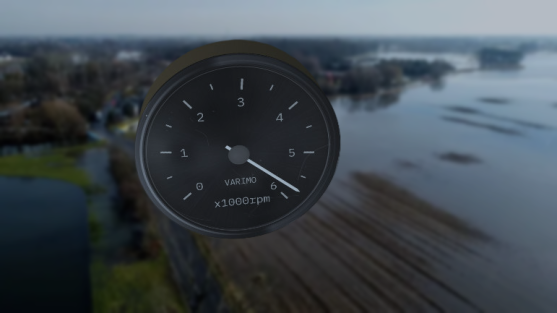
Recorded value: 5750 rpm
